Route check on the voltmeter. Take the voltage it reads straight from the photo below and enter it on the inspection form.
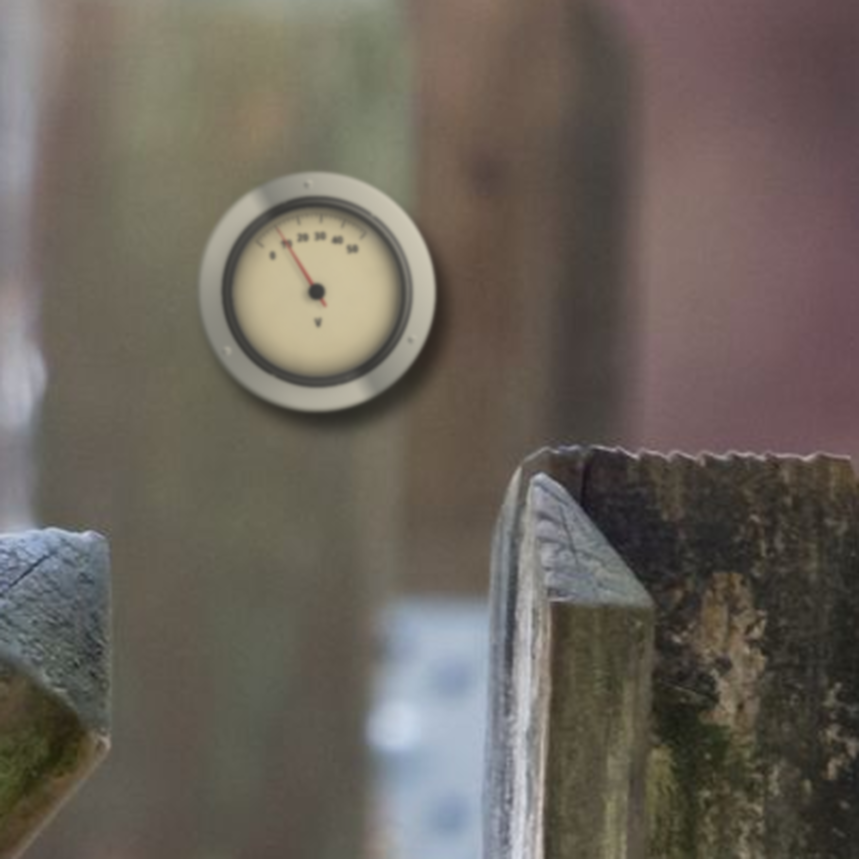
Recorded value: 10 V
